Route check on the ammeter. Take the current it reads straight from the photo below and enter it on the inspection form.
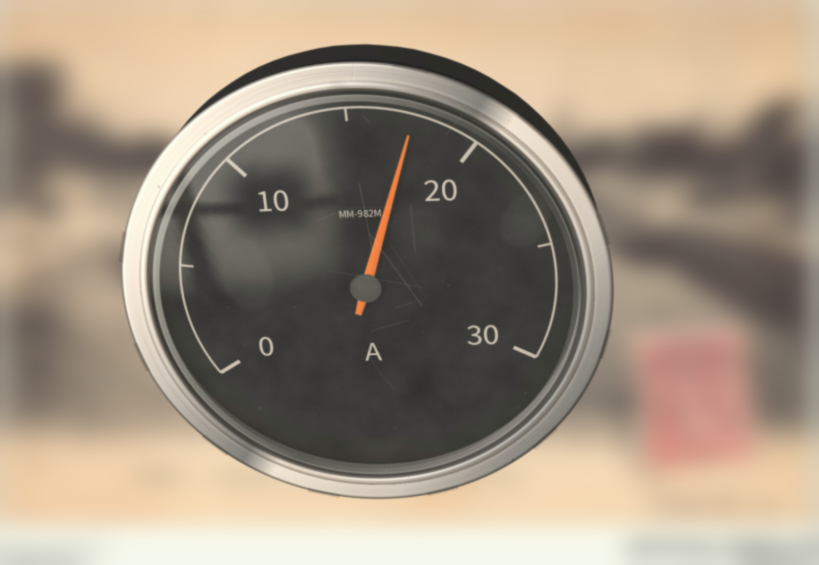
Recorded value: 17.5 A
